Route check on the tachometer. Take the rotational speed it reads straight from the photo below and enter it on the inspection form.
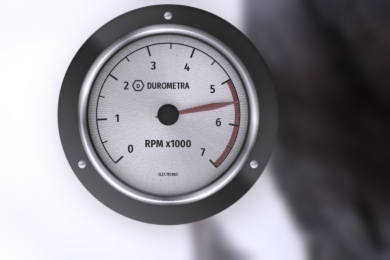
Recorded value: 5500 rpm
